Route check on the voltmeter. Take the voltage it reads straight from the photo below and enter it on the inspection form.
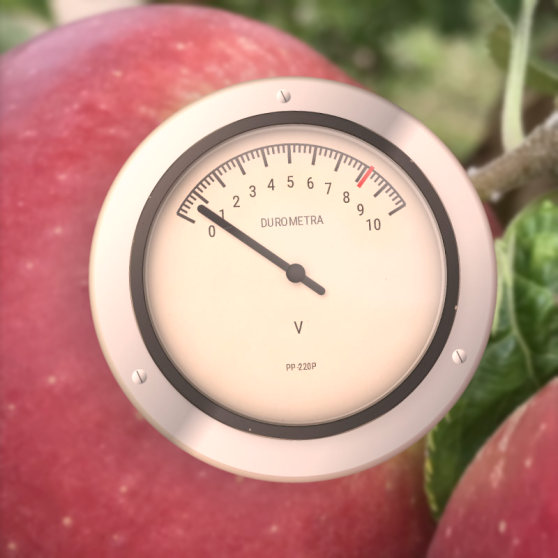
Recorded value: 0.6 V
